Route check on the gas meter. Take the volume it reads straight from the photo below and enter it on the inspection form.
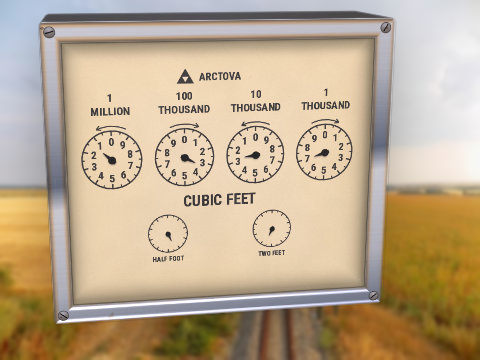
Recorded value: 132700 ft³
